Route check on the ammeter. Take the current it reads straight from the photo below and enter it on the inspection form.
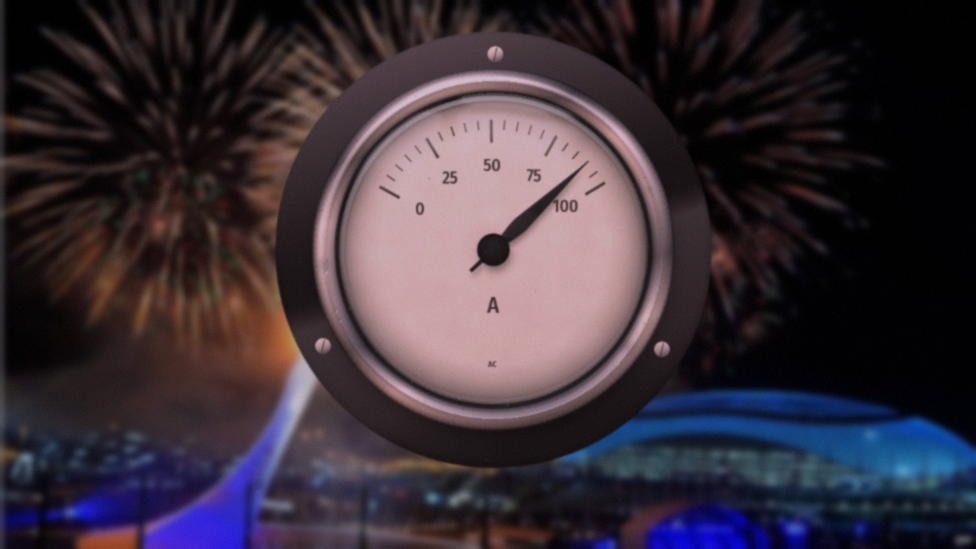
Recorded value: 90 A
